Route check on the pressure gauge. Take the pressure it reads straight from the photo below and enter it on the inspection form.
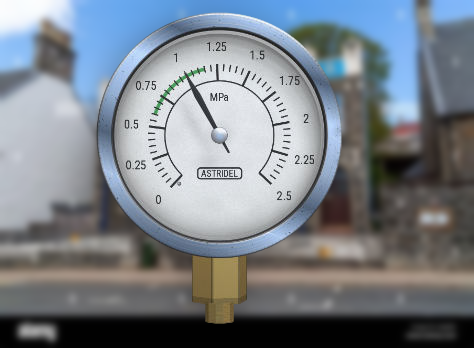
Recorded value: 1 MPa
